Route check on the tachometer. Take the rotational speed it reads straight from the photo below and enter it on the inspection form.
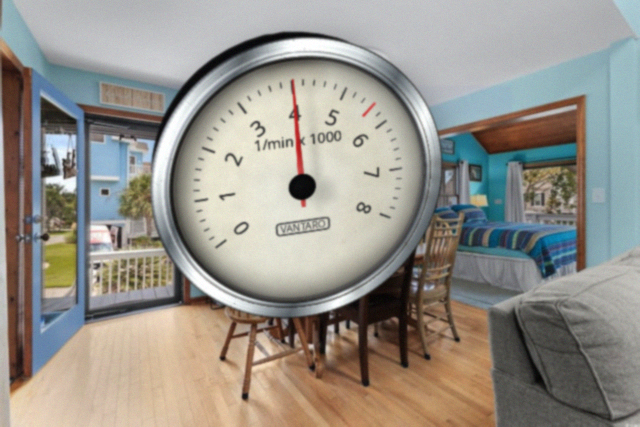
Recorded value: 4000 rpm
